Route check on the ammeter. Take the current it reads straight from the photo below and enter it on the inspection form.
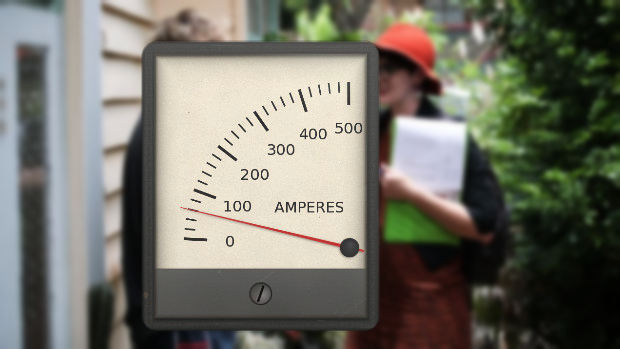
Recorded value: 60 A
